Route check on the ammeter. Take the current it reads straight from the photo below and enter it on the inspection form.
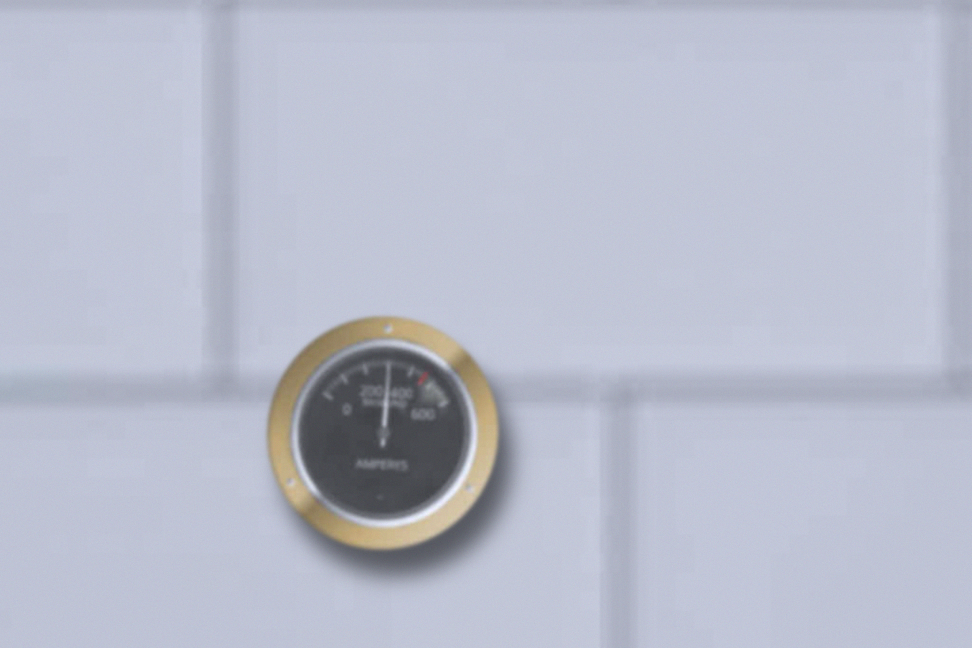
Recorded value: 300 A
